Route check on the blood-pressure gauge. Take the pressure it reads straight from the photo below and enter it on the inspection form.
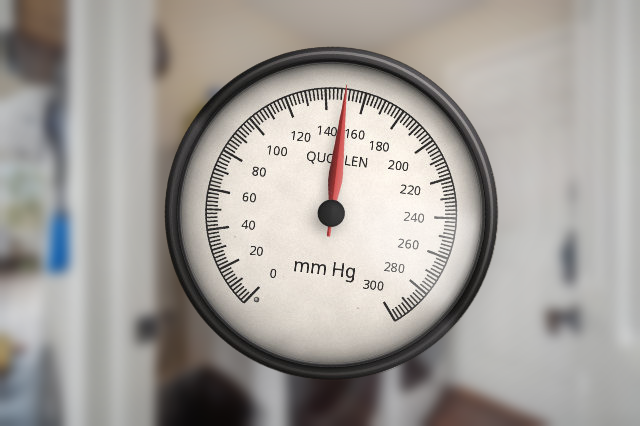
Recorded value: 150 mmHg
